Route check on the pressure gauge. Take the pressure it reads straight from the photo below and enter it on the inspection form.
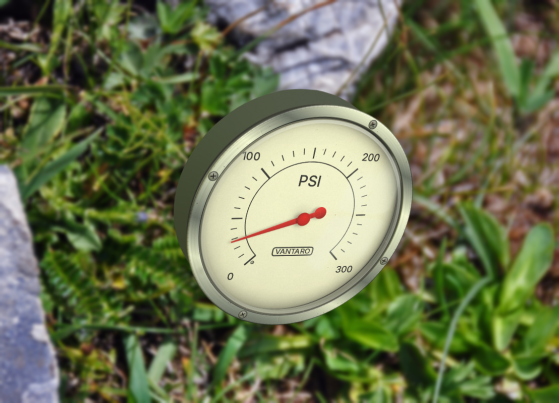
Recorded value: 30 psi
